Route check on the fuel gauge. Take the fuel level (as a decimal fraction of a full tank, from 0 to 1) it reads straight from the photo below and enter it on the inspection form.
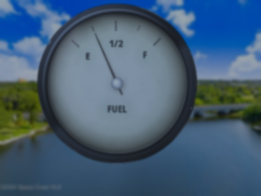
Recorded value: 0.25
